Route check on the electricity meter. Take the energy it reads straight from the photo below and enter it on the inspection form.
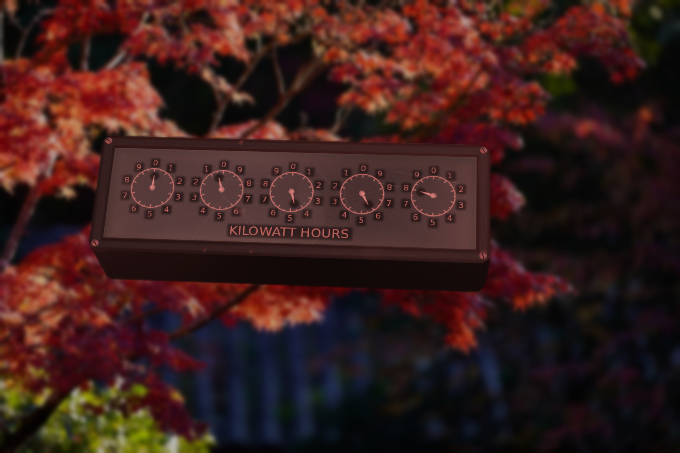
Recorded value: 458 kWh
